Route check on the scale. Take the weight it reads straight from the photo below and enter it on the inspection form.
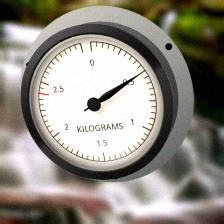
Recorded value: 0.5 kg
